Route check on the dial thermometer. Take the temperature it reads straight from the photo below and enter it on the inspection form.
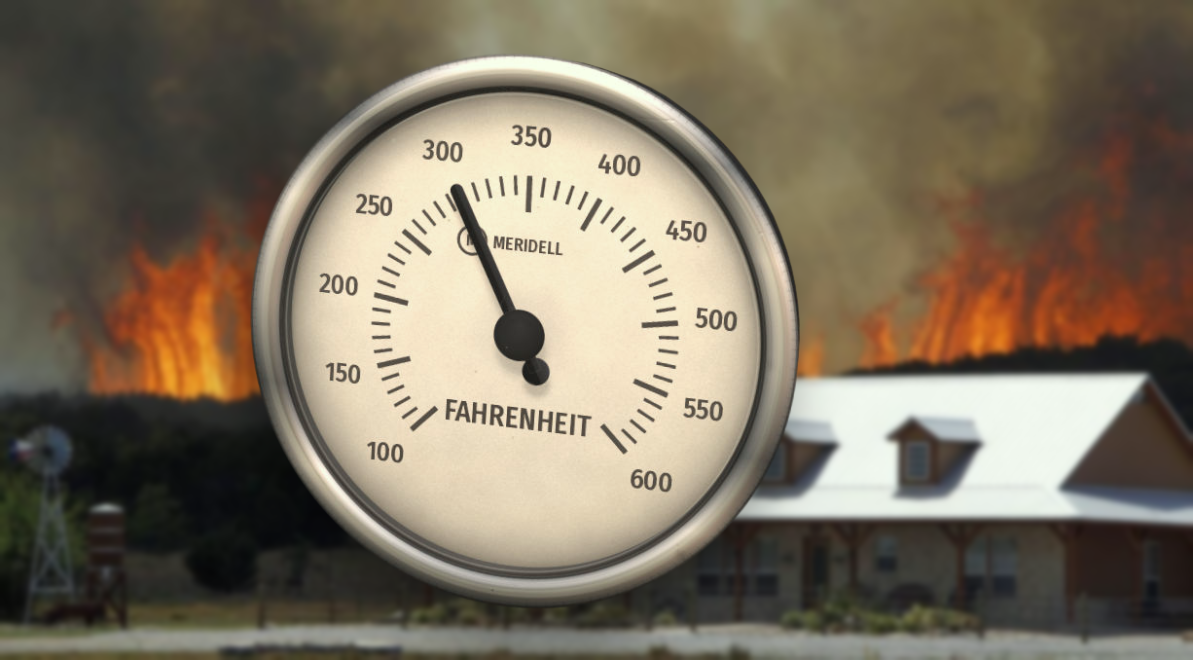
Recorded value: 300 °F
